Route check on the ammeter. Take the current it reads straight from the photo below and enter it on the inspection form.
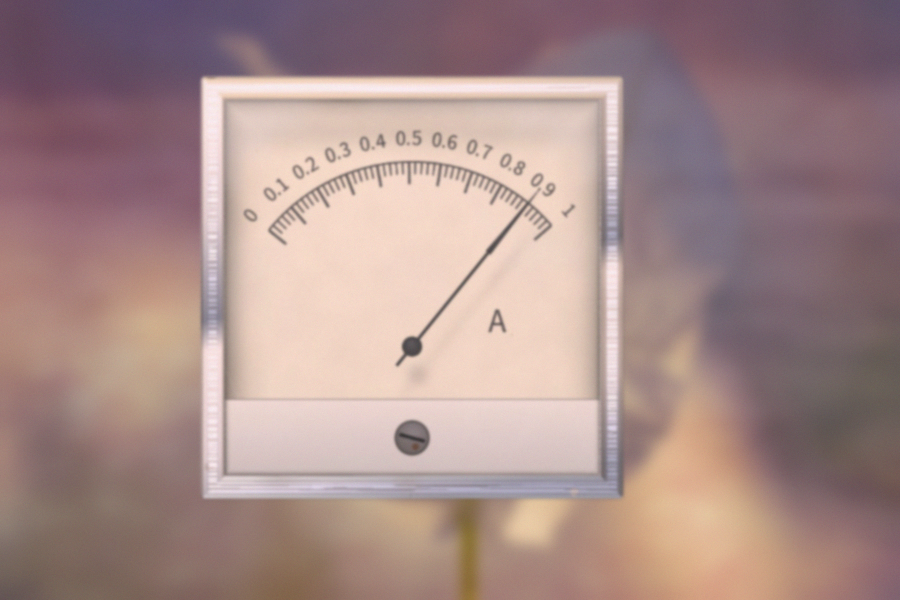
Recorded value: 0.9 A
